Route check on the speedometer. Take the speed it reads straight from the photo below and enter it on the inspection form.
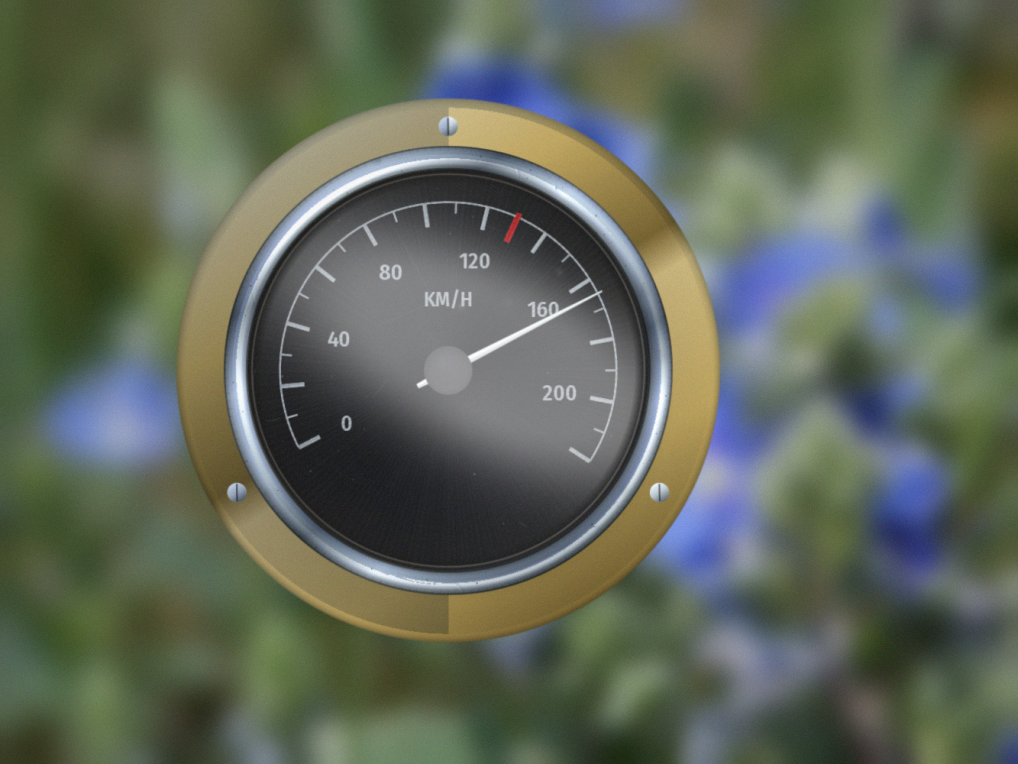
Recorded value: 165 km/h
